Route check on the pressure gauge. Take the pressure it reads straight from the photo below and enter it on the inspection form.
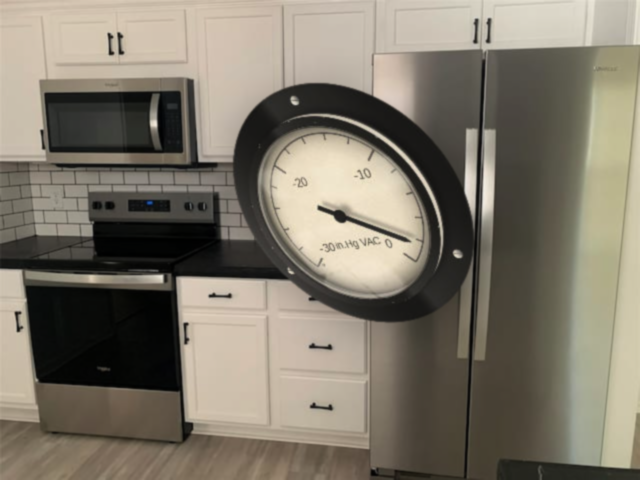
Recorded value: -2 inHg
